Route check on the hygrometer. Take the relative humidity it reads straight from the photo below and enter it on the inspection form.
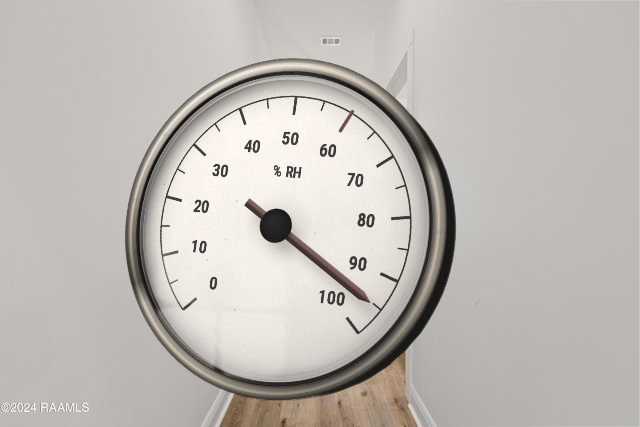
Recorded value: 95 %
